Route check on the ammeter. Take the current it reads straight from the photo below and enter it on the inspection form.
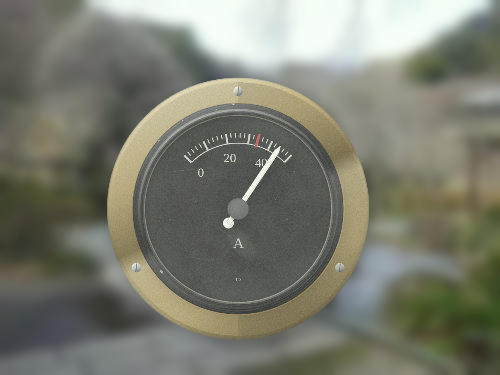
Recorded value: 44 A
